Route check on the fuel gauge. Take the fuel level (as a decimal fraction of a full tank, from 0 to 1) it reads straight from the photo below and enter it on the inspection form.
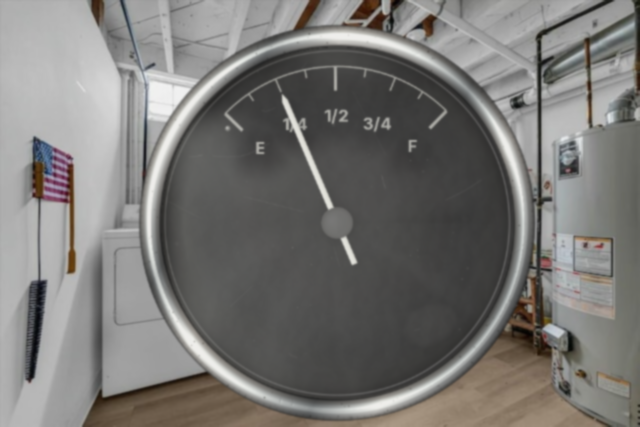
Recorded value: 0.25
